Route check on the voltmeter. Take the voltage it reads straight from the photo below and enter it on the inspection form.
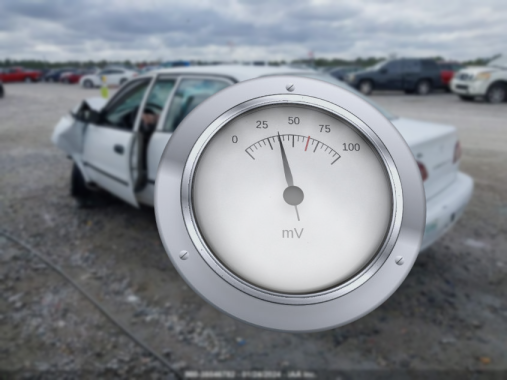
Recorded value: 35 mV
